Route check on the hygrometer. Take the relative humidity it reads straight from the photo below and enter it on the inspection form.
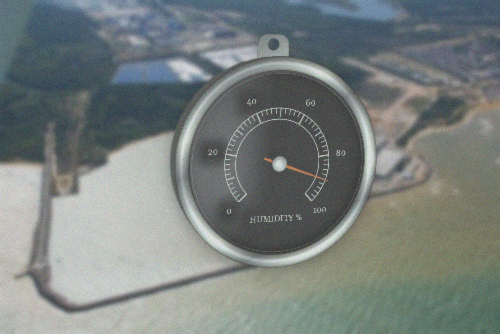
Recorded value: 90 %
